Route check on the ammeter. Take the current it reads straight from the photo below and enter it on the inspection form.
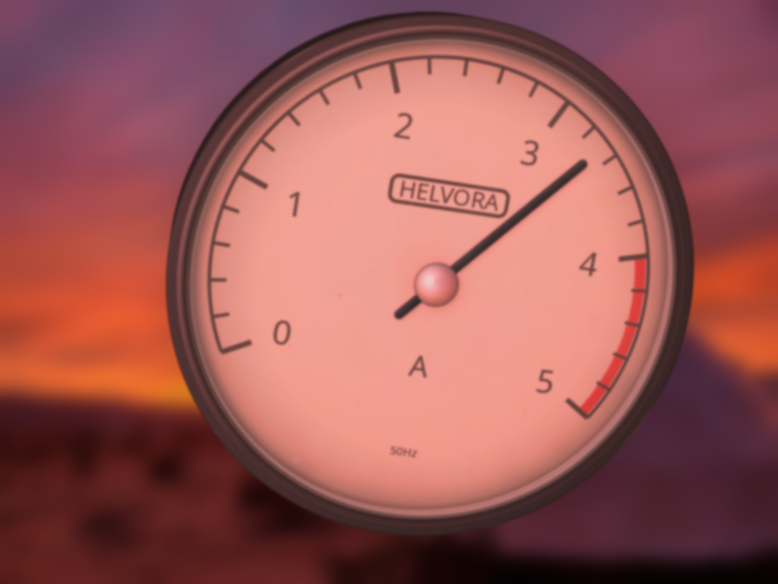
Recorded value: 3.3 A
